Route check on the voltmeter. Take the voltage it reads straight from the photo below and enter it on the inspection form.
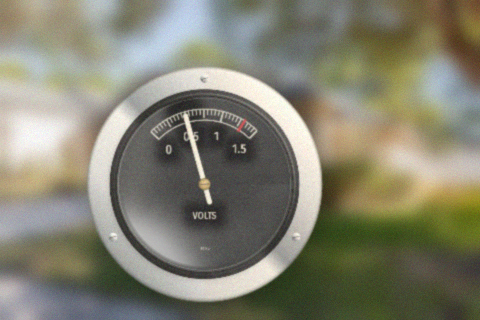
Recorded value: 0.5 V
